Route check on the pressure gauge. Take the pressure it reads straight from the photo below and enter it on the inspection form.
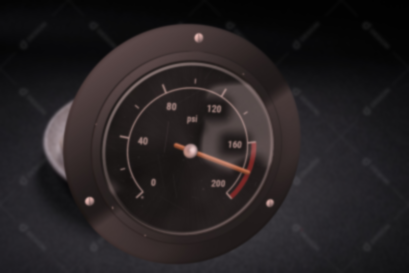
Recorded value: 180 psi
